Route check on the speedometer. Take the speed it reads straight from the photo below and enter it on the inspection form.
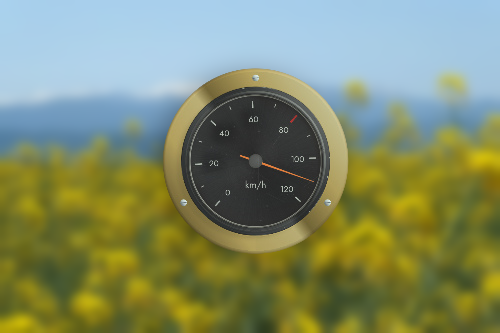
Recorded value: 110 km/h
